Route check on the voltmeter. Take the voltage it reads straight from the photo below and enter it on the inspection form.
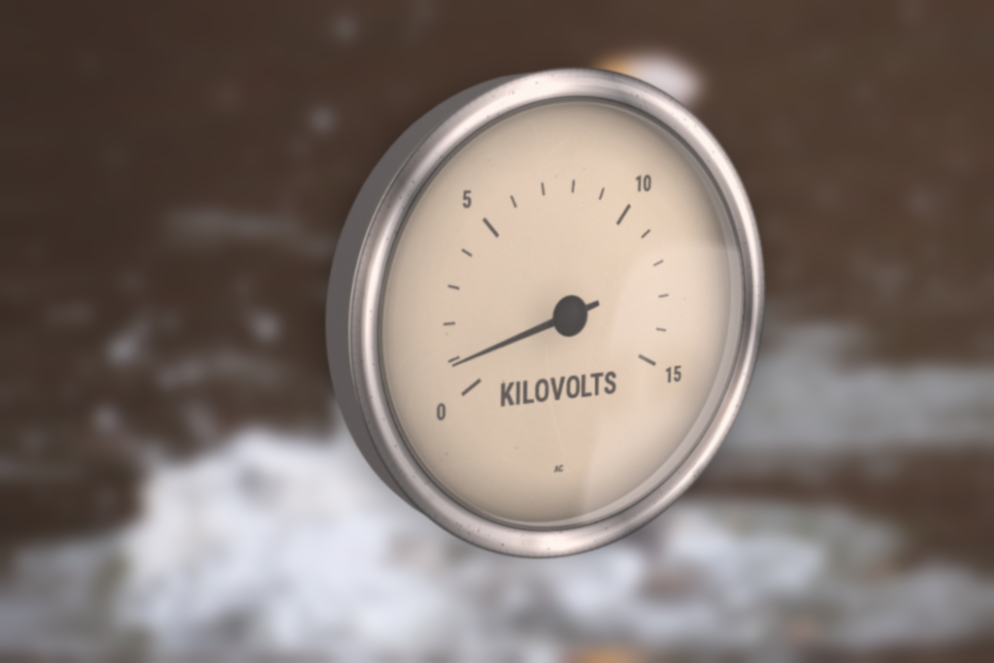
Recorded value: 1 kV
